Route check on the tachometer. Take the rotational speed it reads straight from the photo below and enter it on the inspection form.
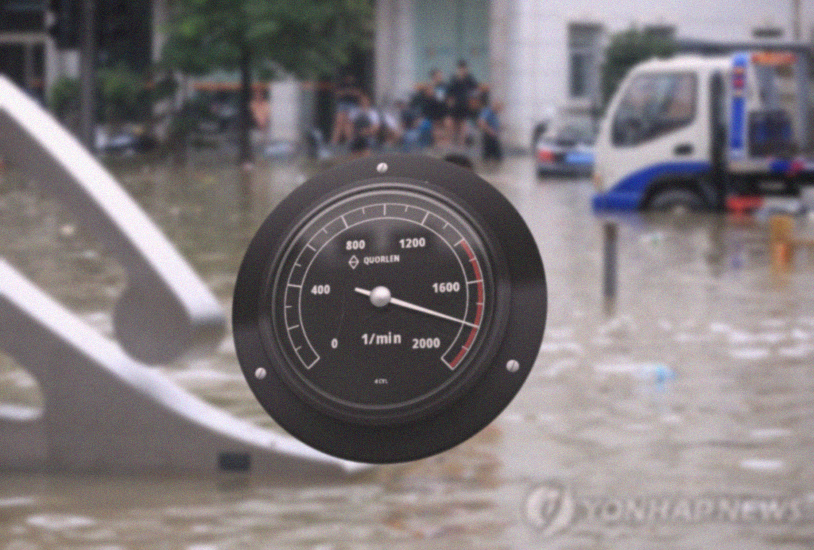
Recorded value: 1800 rpm
